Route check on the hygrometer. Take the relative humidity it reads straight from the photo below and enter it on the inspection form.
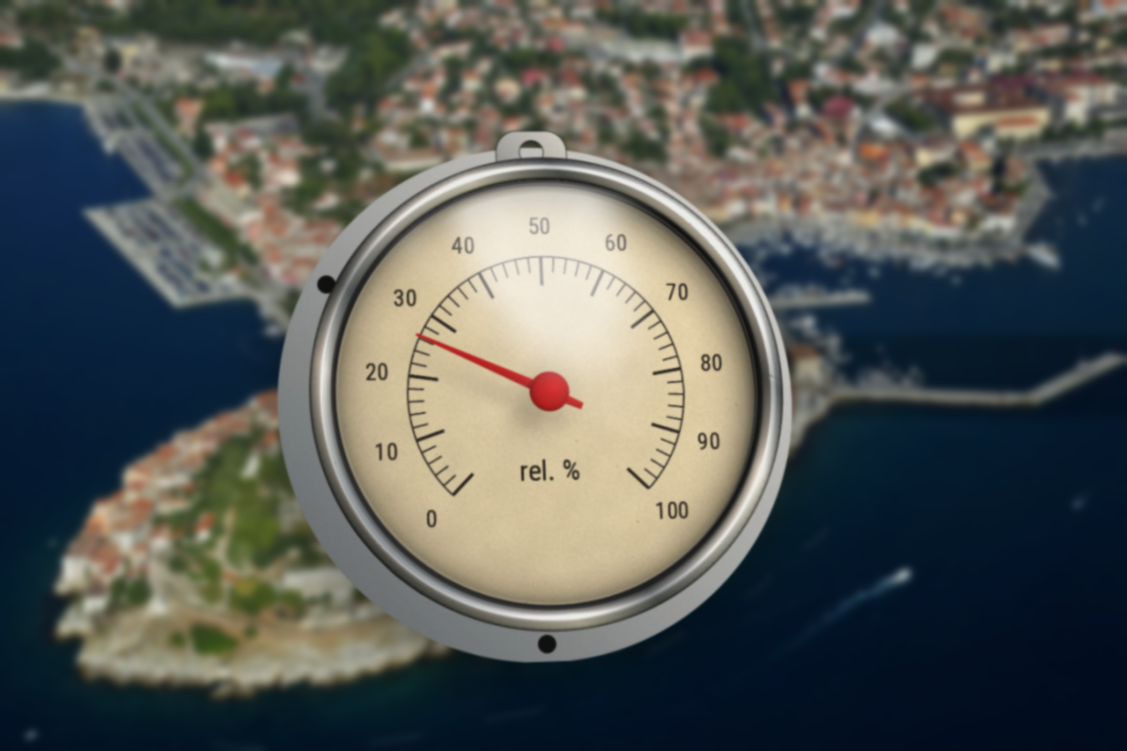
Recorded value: 26 %
